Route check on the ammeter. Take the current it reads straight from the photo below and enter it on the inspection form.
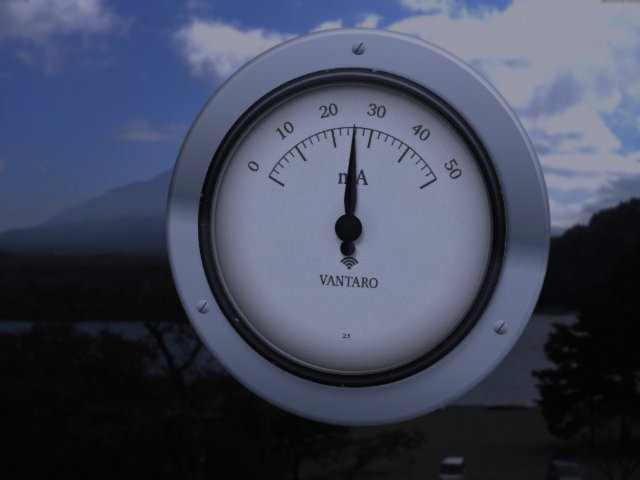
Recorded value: 26 mA
